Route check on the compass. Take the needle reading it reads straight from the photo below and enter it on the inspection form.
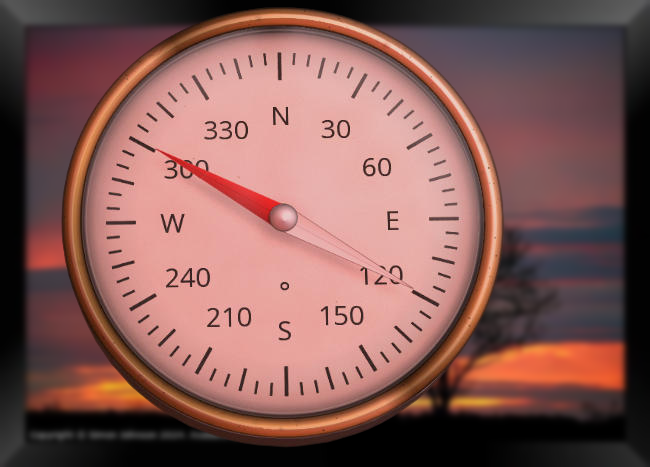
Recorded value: 300 °
